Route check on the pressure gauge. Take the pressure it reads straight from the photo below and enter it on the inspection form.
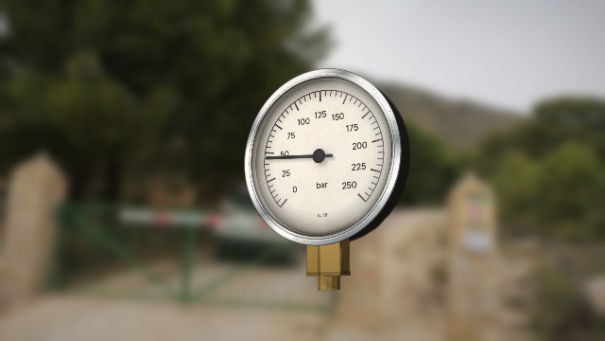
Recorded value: 45 bar
